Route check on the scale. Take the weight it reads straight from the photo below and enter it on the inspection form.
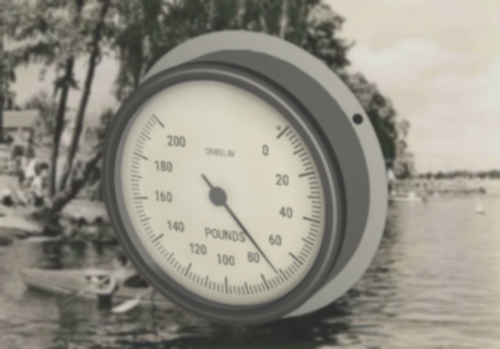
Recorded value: 70 lb
